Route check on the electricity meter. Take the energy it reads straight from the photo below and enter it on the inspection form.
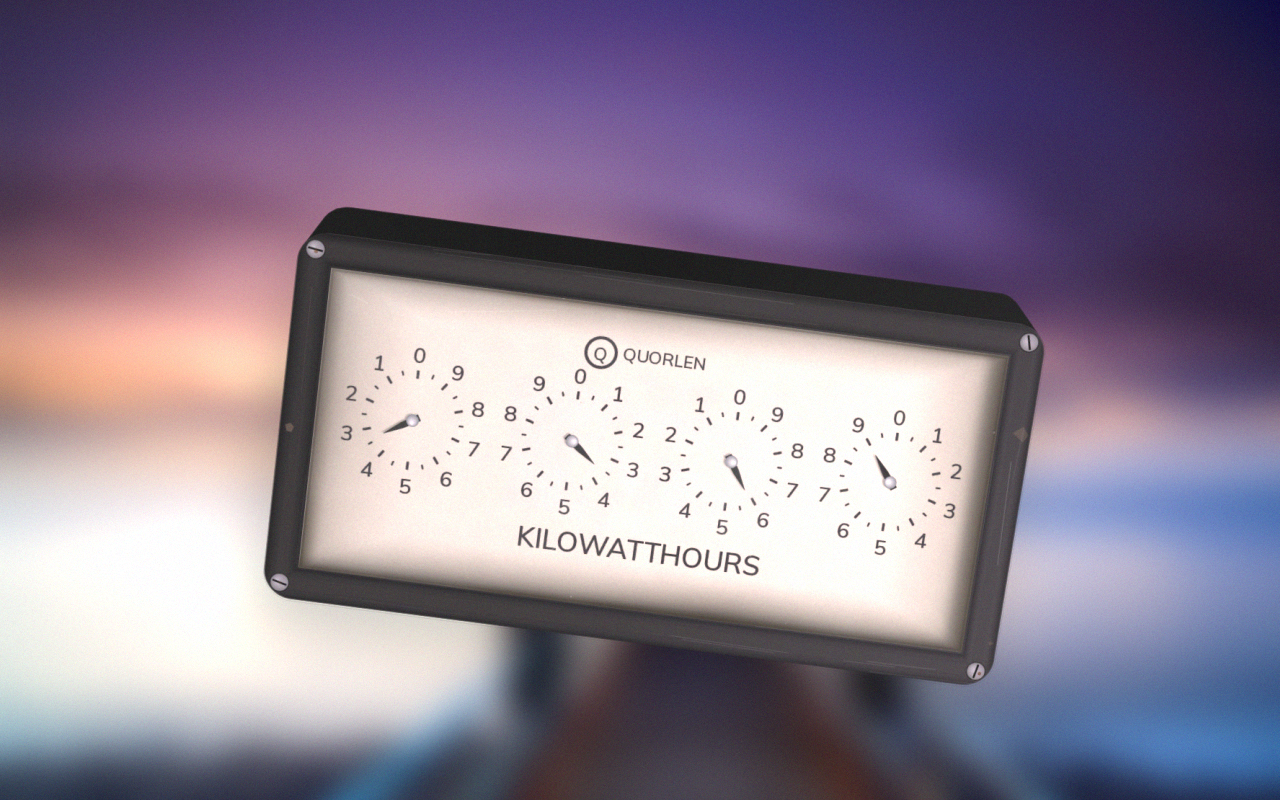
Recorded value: 3359 kWh
